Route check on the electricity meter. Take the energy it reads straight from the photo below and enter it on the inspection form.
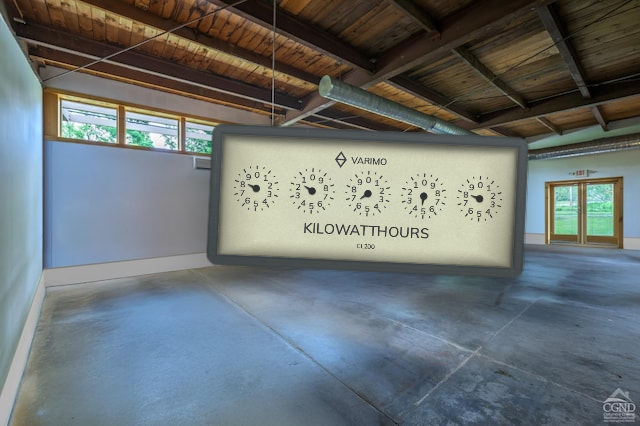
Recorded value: 81648 kWh
